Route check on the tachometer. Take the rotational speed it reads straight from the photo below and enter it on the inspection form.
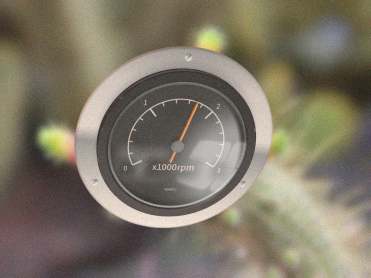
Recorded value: 1700 rpm
